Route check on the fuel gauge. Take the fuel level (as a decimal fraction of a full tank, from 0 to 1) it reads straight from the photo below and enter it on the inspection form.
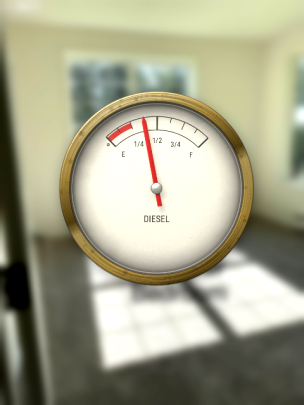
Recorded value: 0.375
